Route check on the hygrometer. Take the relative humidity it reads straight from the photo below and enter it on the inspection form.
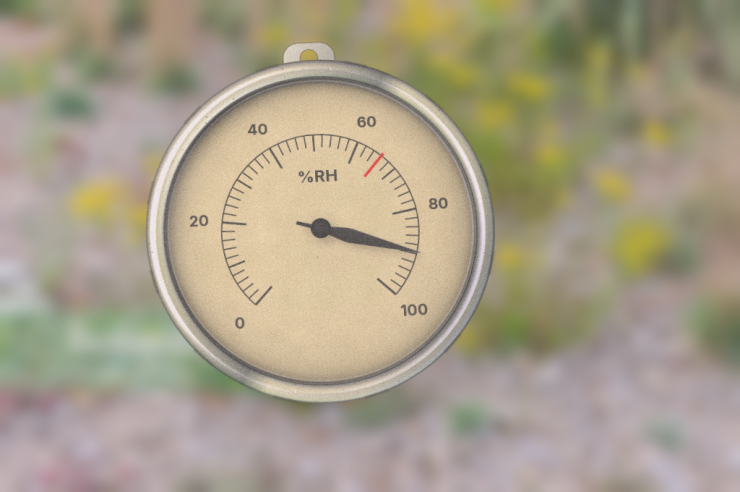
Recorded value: 90 %
